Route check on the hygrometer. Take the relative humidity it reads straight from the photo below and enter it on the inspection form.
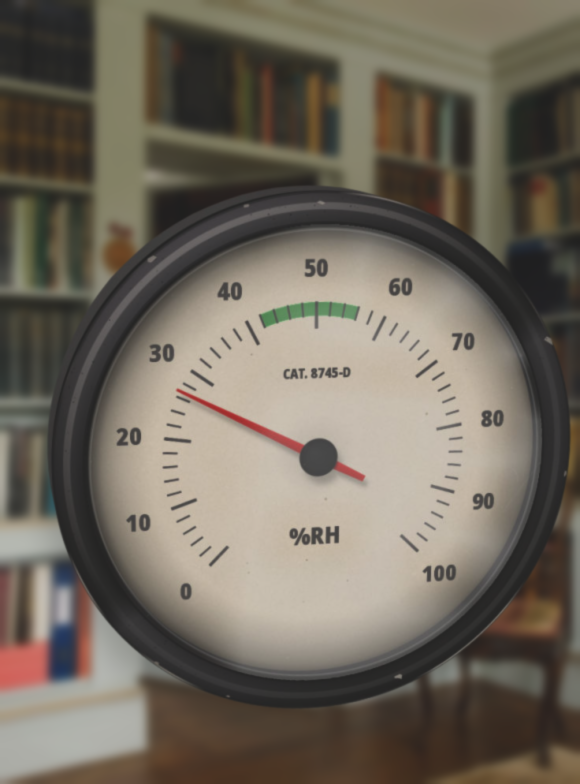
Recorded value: 27 %
